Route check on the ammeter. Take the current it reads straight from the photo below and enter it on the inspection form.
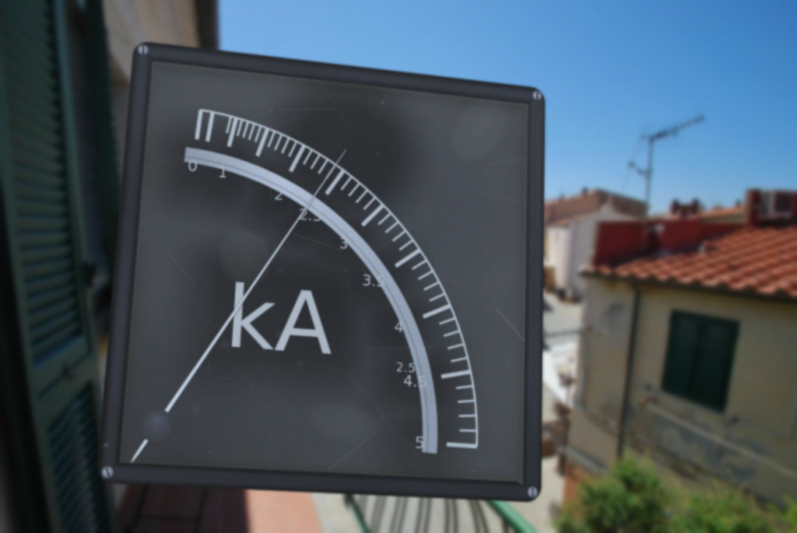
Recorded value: 2.4 kA
